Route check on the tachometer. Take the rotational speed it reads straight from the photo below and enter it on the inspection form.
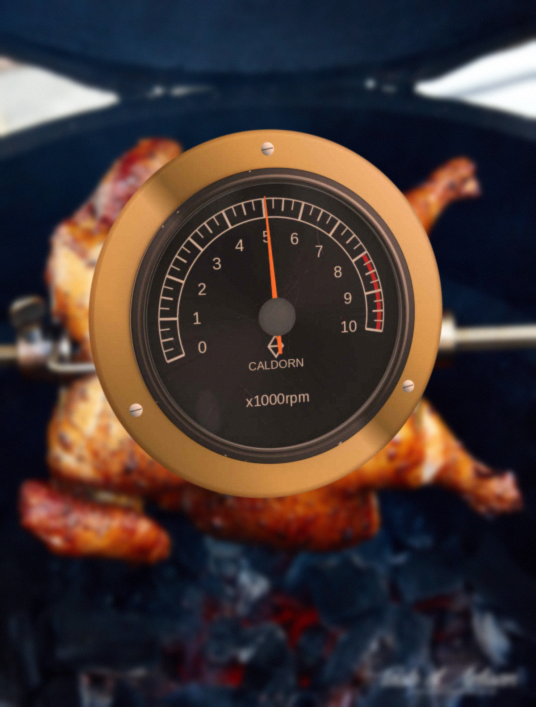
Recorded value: 5000 rpm
